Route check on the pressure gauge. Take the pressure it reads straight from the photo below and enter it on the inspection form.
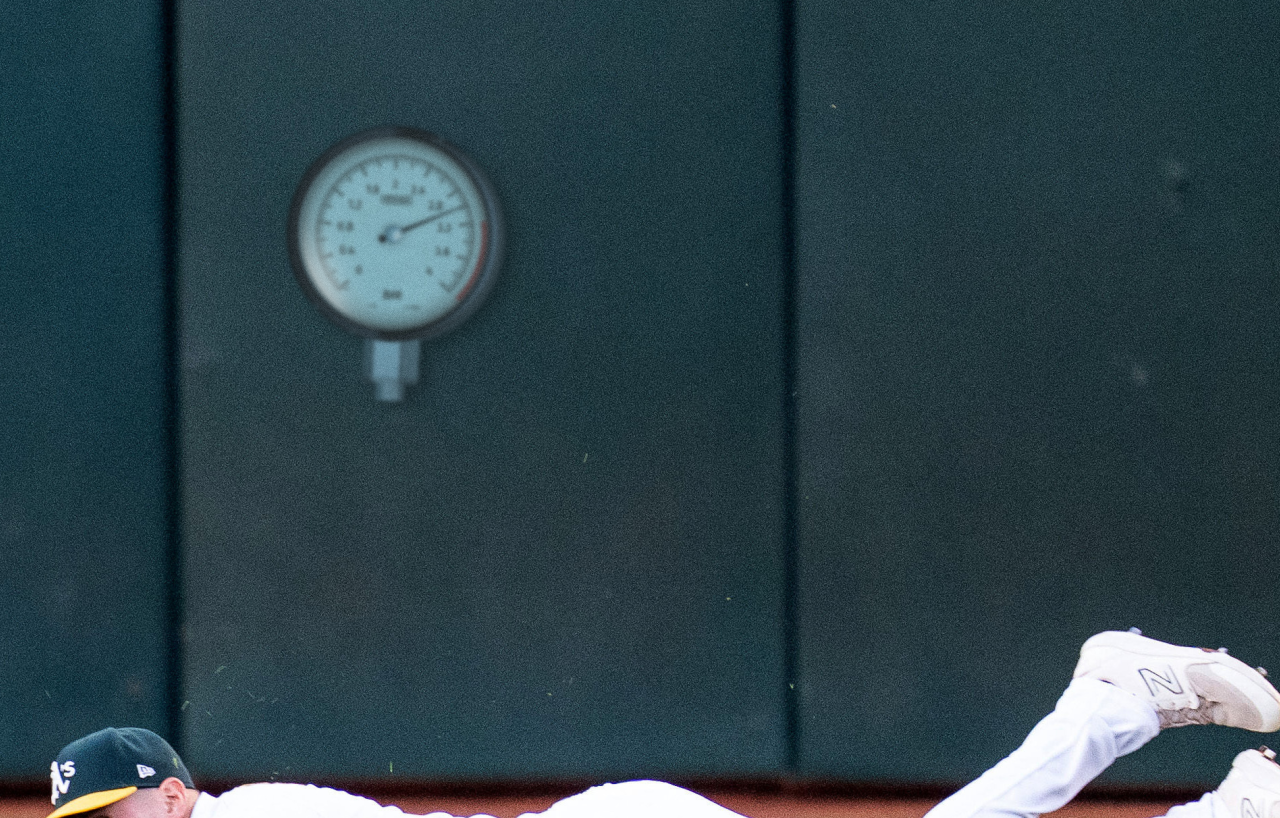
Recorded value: 3 bar
